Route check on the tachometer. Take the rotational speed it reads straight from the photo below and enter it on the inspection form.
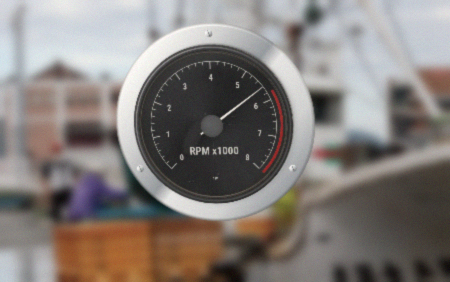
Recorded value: 5600 rpm
